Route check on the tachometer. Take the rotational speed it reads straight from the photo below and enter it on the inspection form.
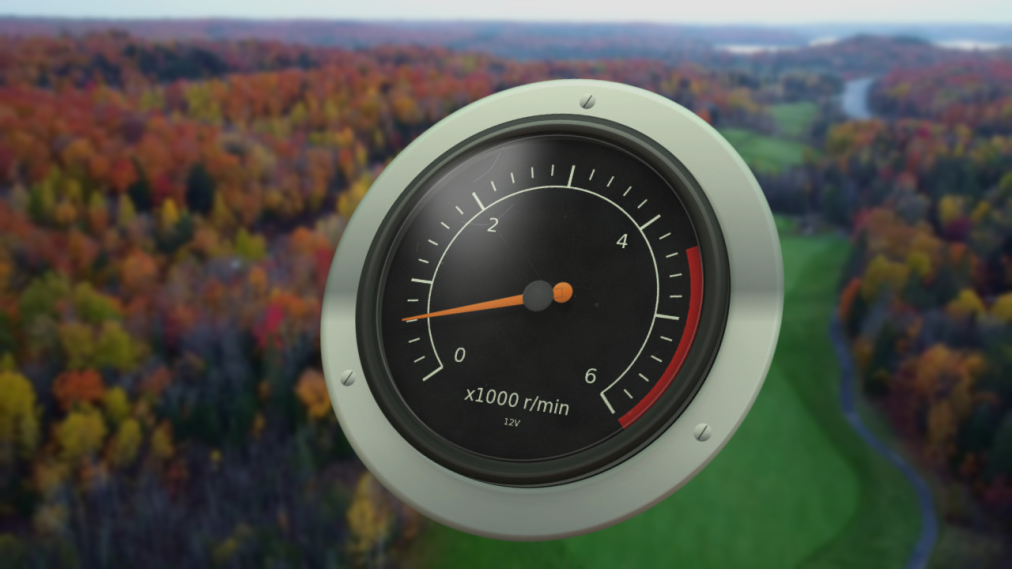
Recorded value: 600 rpm
